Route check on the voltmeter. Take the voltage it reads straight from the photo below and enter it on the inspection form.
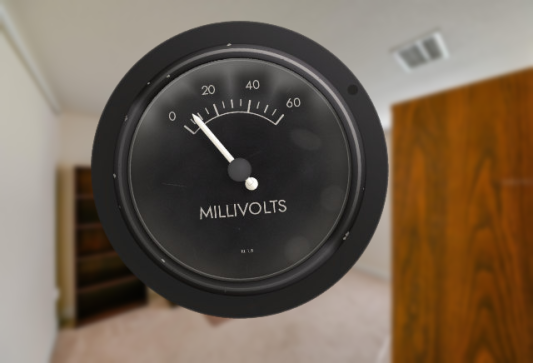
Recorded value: 7.5 mV
